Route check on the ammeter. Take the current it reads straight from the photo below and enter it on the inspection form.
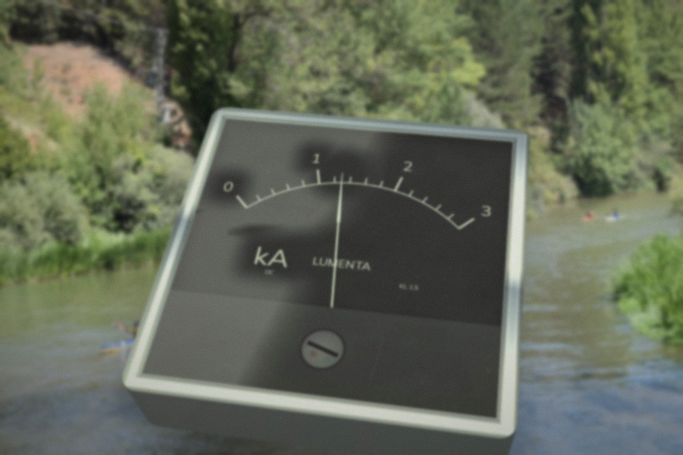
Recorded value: 1.3 kA
